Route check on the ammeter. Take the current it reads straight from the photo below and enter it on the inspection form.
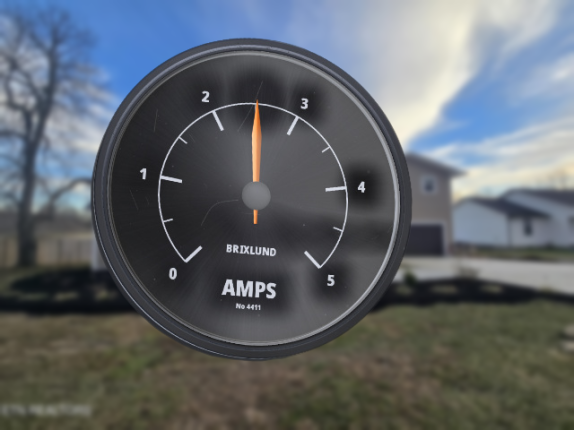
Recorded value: 2.5 A
